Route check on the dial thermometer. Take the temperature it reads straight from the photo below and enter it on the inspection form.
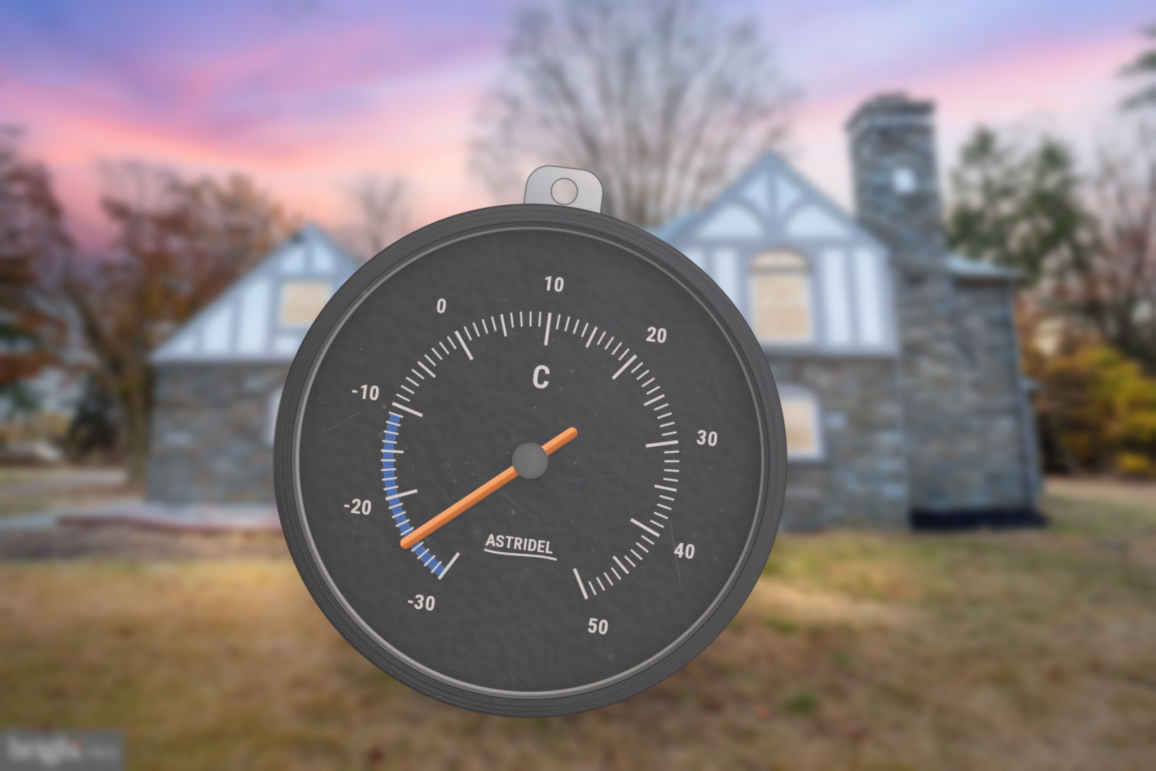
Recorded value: -25 °C
